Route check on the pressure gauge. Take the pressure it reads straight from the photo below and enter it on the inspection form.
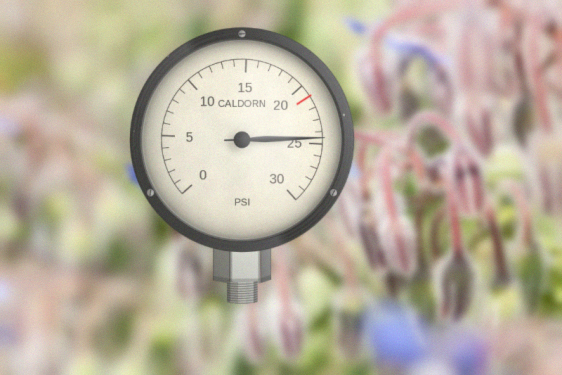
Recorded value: 24.5 psi
